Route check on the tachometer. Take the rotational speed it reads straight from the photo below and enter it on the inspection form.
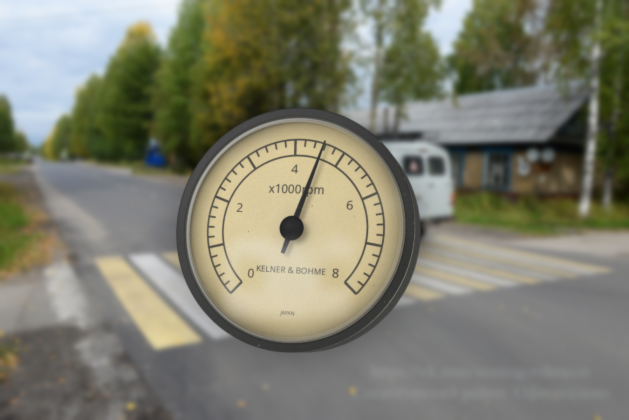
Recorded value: 4600 rpm
